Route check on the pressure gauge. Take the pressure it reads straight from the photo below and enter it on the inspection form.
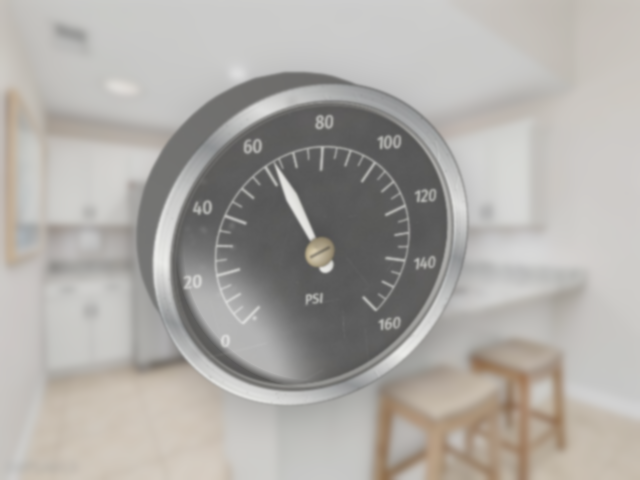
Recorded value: 62.5 psi
